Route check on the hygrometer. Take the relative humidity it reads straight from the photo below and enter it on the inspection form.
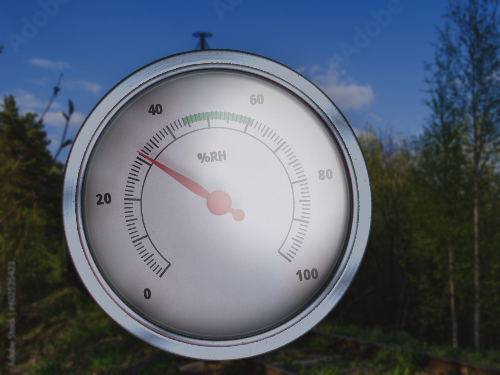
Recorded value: 31 %
